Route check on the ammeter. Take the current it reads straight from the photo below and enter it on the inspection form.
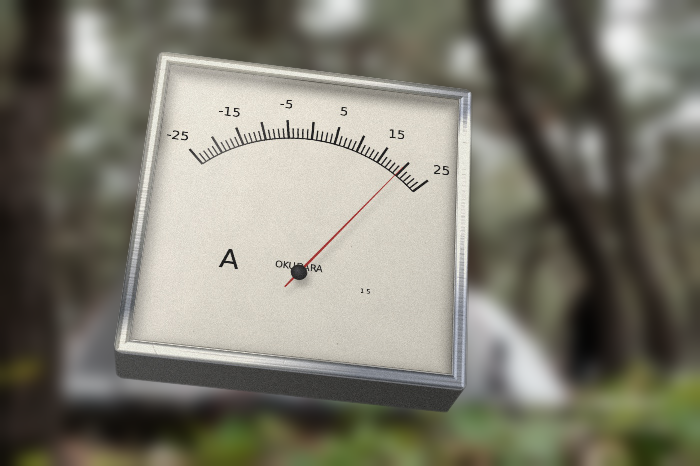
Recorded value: 20 A
